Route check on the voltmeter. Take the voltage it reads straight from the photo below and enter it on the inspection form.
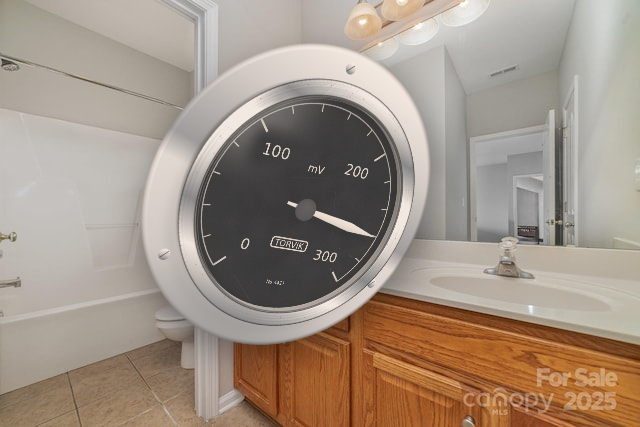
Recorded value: 260 mV
